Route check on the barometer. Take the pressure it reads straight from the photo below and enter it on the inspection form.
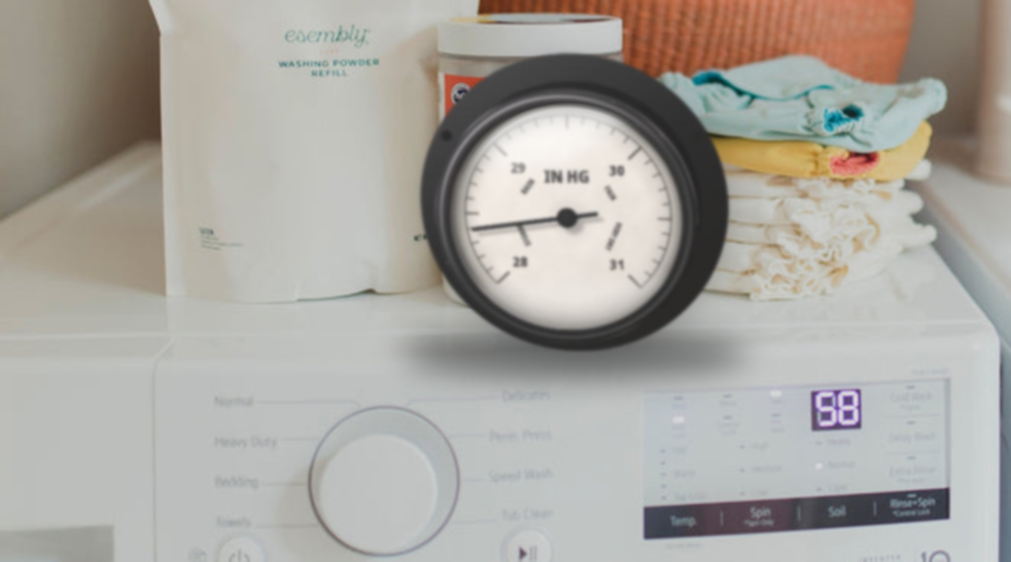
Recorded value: 28.4 inHg
